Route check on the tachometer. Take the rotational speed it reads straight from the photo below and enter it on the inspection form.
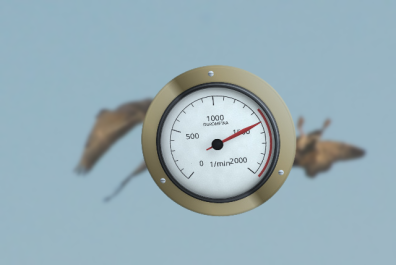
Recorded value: 1500 rpm
